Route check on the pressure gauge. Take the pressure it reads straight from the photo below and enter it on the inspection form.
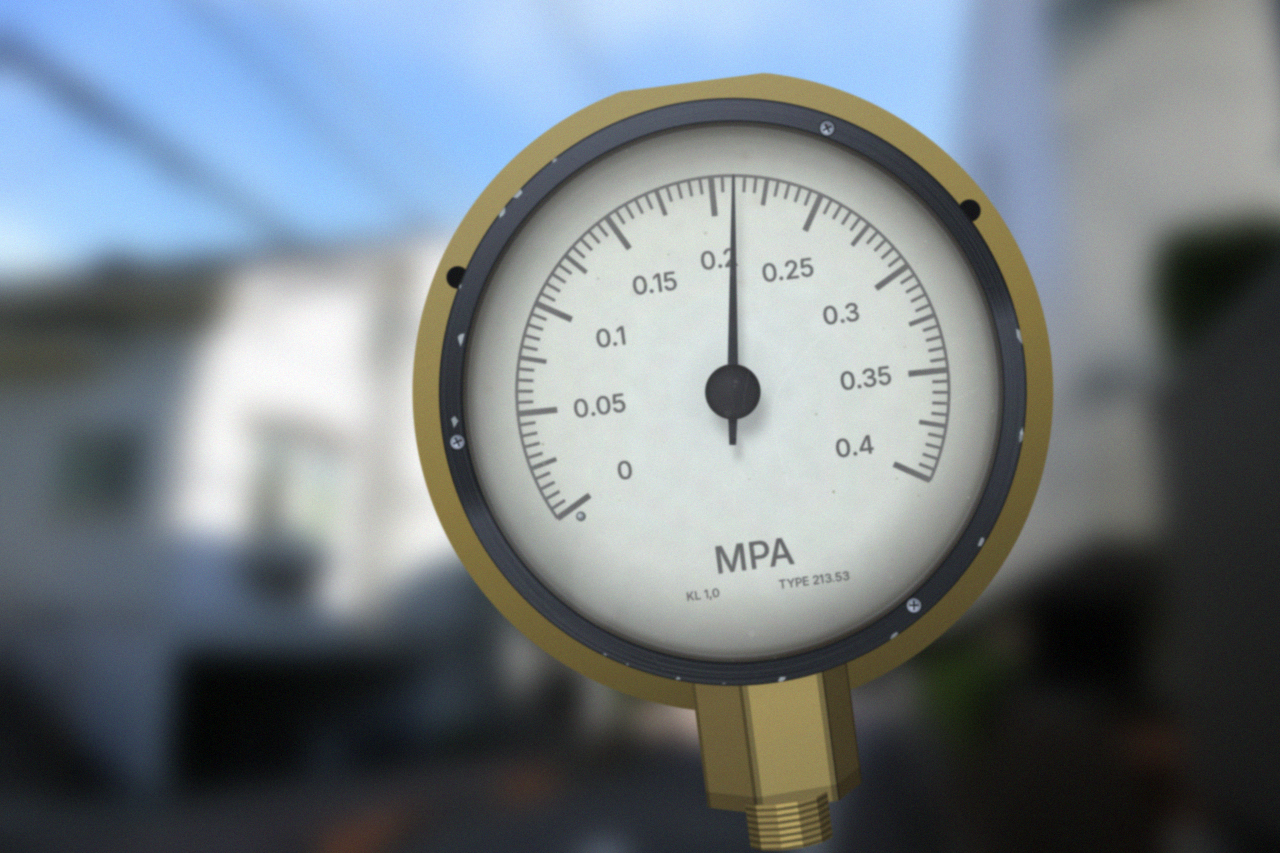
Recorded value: 0.21 MPa
